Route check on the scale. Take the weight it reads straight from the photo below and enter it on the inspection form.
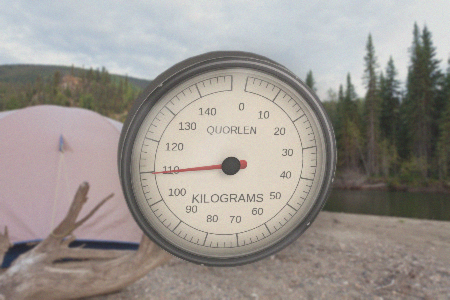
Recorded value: 110 kg
